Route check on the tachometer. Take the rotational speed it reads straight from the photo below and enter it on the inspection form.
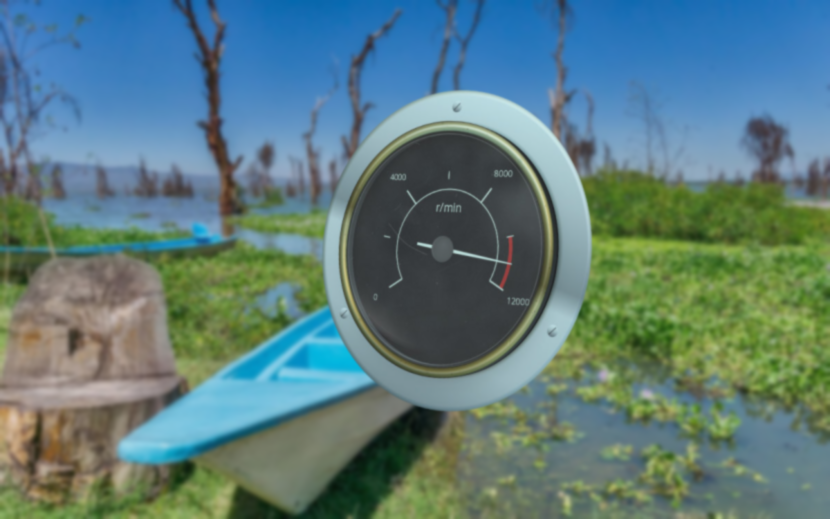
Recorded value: 11000 rpm
